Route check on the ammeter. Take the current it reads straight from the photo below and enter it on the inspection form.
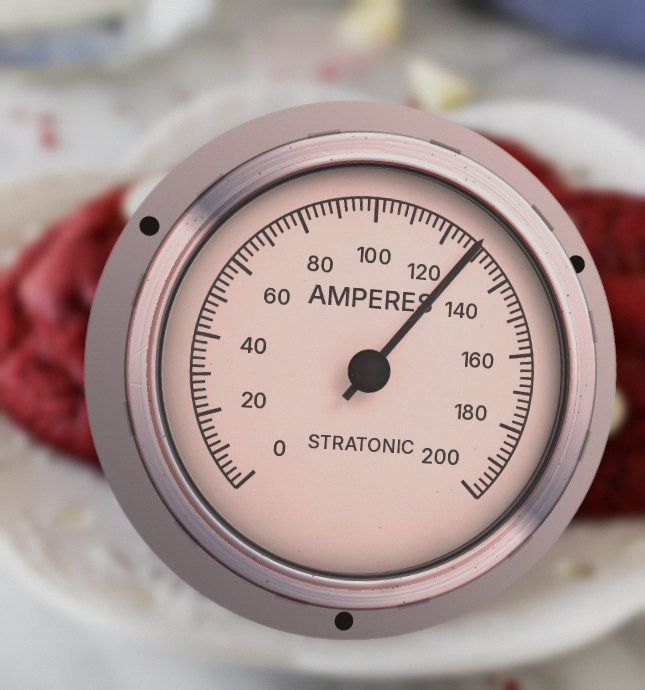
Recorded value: 128 A
